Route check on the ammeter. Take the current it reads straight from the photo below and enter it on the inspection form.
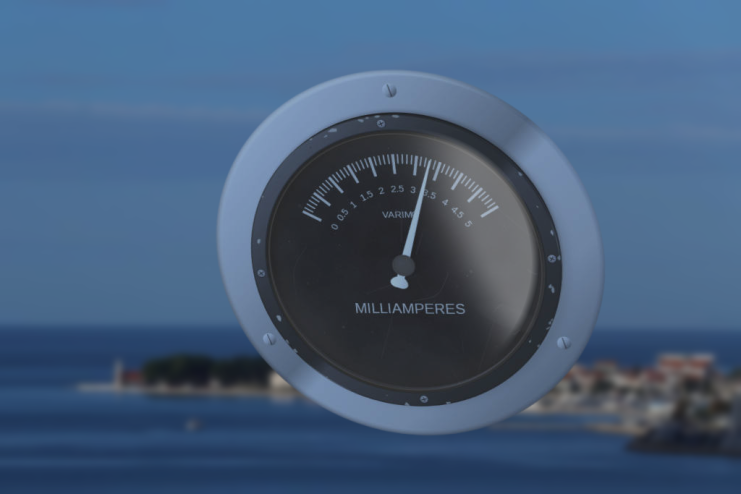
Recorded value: 3.3 mA
